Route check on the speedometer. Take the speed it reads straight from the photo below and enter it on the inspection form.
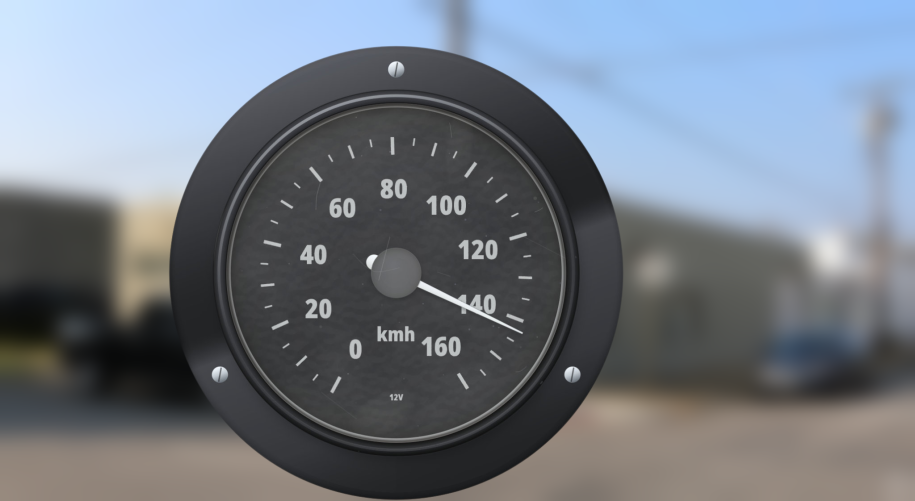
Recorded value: 142.5 km/h
